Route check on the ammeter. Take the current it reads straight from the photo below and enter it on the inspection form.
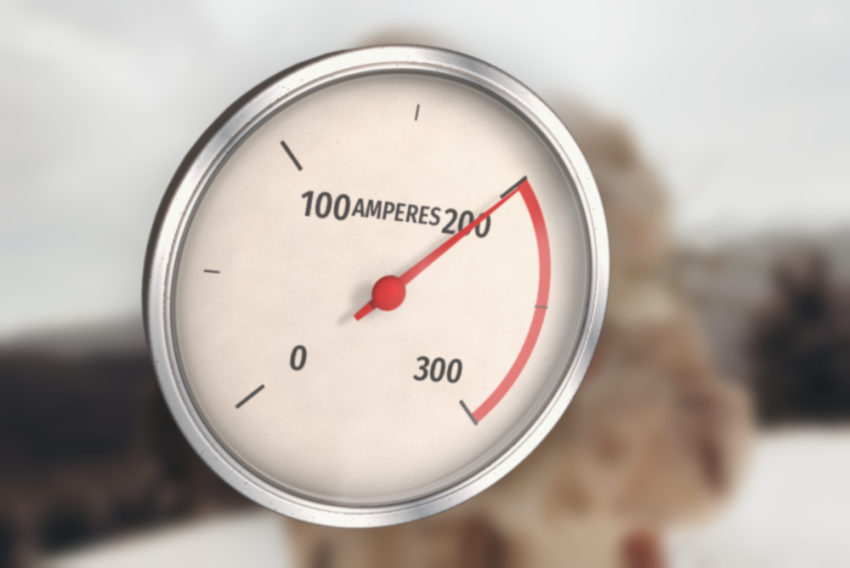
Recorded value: 200 A
